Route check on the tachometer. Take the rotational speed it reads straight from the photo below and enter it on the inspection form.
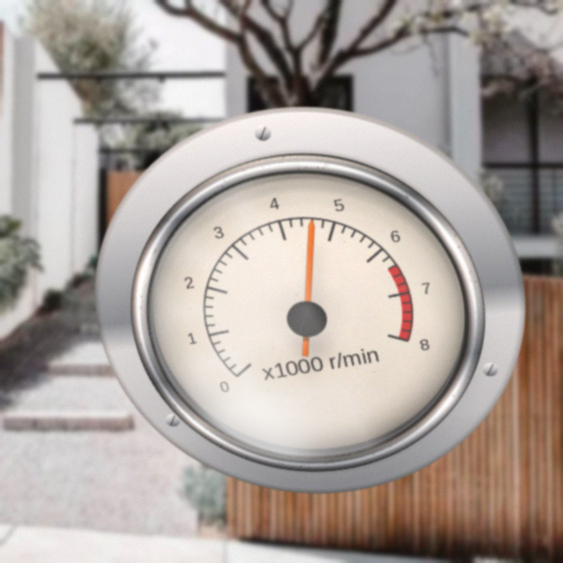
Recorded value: 4600 rpm
